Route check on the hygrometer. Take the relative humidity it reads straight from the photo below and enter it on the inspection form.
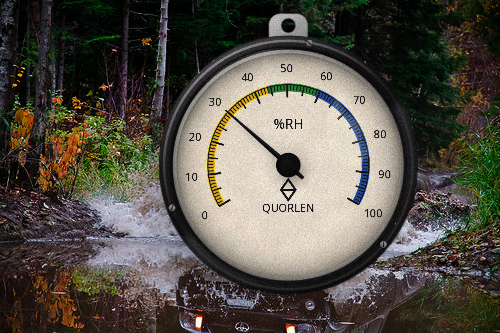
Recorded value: 30 %
